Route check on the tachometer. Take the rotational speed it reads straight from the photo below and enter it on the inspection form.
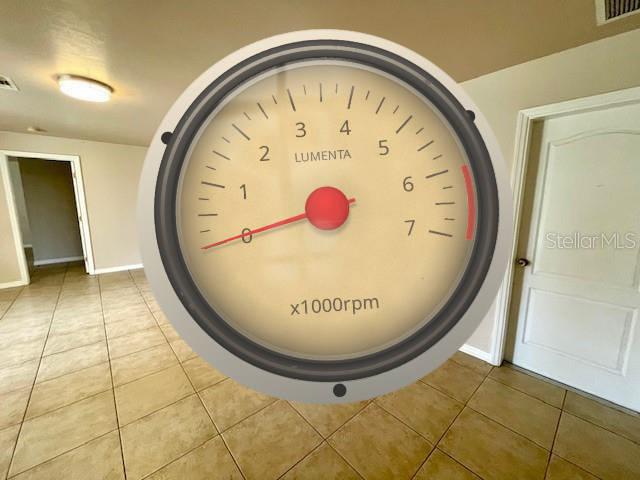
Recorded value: 0 rpm
